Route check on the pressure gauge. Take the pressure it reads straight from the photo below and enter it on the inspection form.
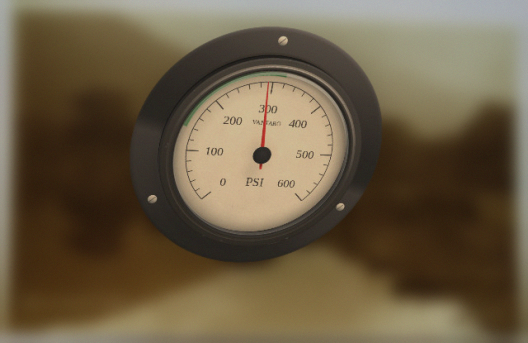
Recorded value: 290 psi
